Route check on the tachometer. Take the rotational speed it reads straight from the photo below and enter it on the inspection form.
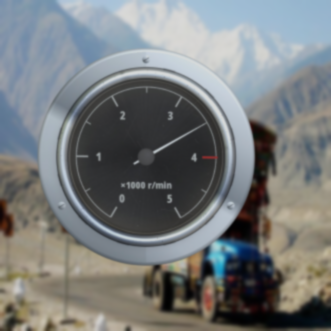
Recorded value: 3500 rpm
